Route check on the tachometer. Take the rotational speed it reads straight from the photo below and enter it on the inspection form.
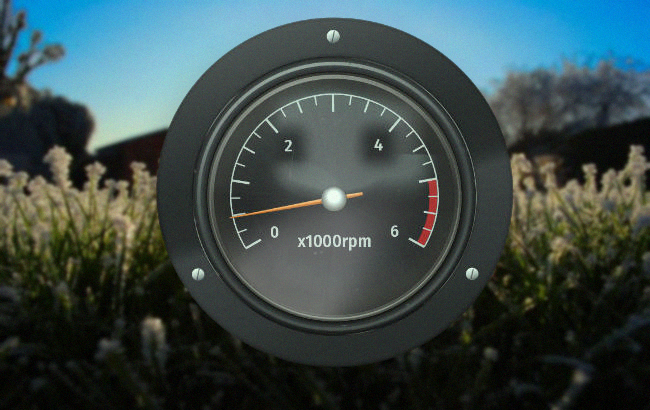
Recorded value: 500 rpm
